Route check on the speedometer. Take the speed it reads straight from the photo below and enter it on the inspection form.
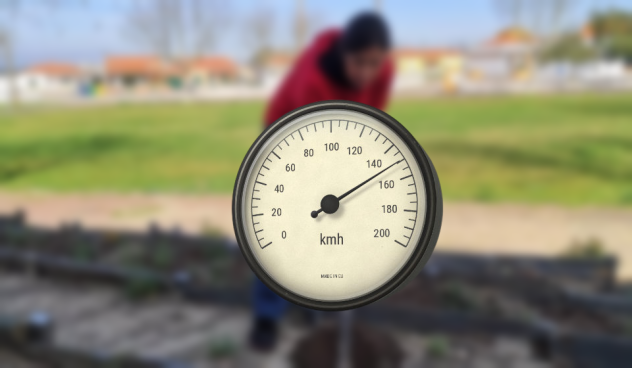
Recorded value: 150 km/h
